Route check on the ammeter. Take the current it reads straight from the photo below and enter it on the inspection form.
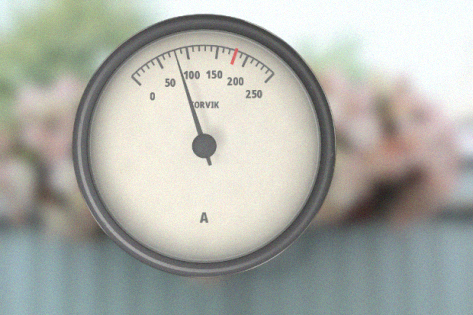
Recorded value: 80 A
